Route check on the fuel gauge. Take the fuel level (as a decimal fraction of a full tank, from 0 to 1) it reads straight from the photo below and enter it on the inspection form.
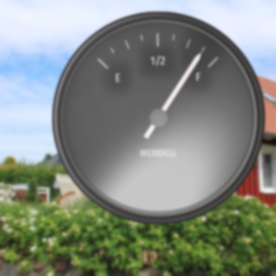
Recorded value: 0.875
